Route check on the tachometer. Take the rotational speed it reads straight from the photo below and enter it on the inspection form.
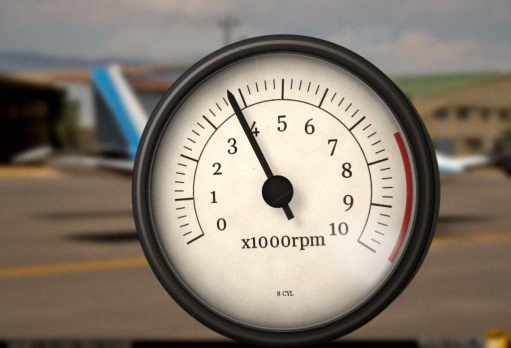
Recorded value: 3800 rpm
